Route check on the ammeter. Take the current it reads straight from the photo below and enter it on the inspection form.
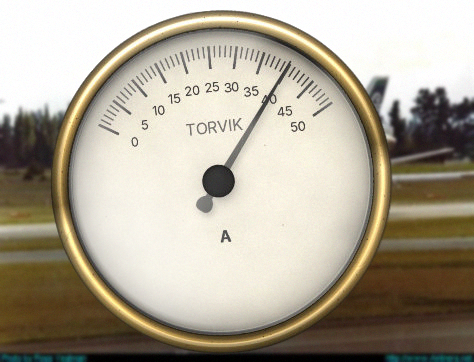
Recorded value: 40 A
